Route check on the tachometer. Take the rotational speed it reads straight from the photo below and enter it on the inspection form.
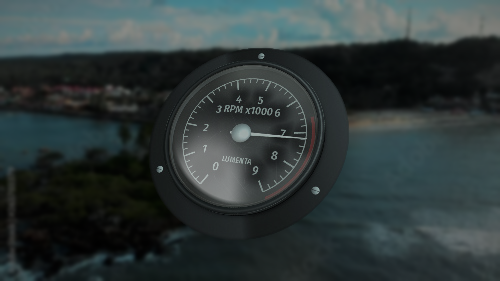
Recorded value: 7200 rpm
